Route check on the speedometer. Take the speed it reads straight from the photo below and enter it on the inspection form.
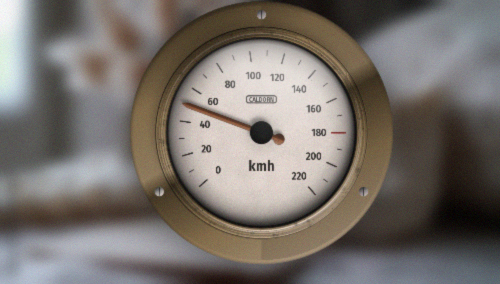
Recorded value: 50 km/h
